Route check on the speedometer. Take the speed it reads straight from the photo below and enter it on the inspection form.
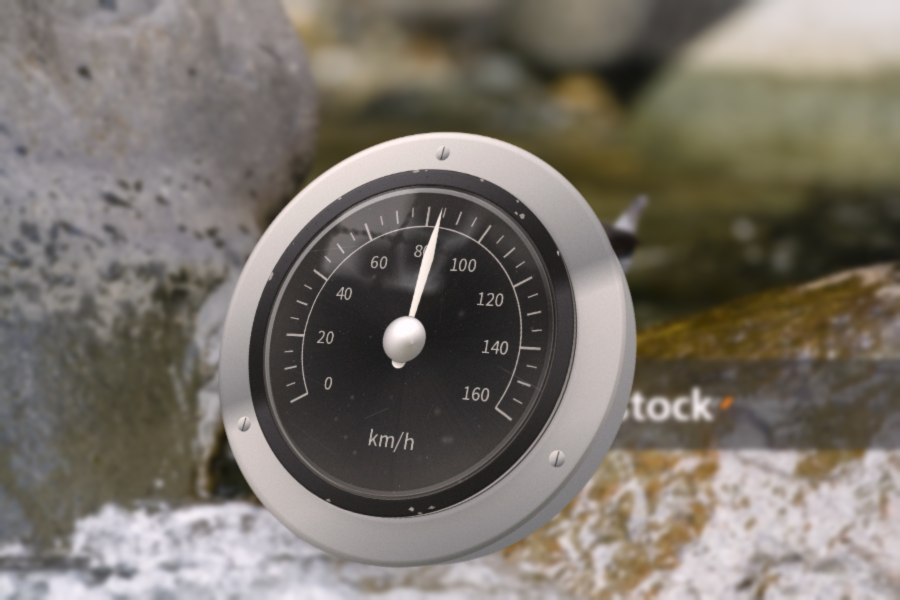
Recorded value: 85 km/h
